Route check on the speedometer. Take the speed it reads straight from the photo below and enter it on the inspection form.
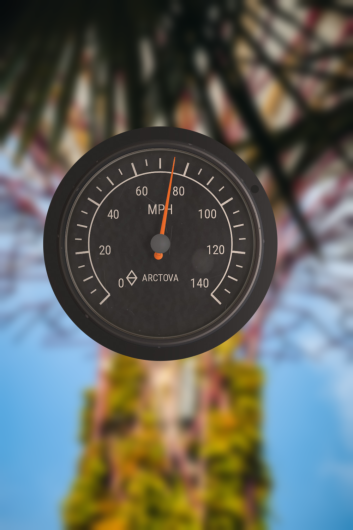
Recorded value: 75 mph
